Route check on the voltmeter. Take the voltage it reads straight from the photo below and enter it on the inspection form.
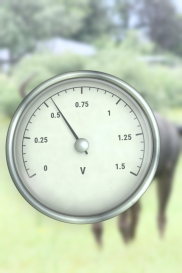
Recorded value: 0.55 V
